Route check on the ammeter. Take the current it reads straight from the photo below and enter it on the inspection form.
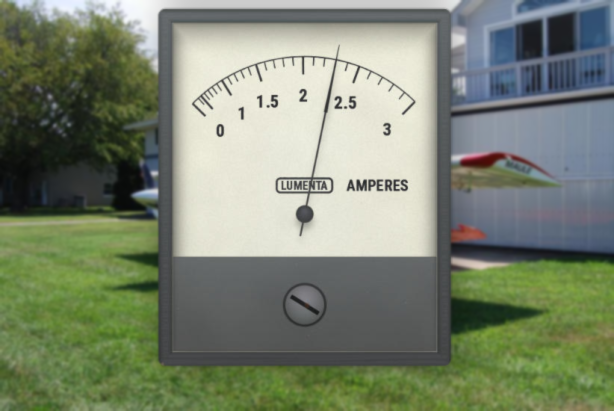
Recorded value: 2.3 A
